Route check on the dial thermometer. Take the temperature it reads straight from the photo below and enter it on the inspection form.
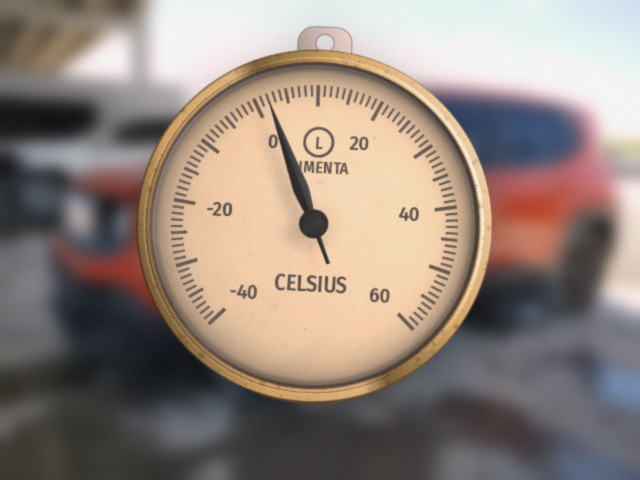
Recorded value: 2 °C
